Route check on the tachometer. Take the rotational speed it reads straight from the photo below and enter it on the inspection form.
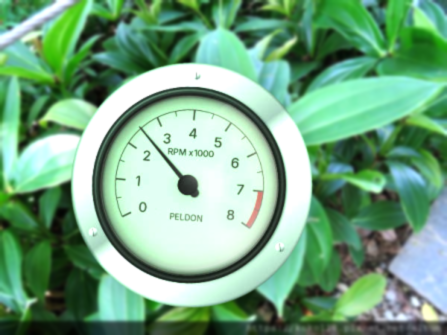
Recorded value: 2500 rpm
